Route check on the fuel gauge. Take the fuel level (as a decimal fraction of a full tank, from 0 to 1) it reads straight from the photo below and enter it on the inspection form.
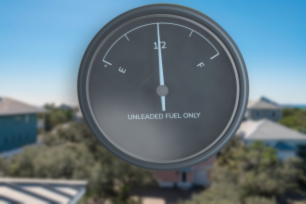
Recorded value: 0.5
